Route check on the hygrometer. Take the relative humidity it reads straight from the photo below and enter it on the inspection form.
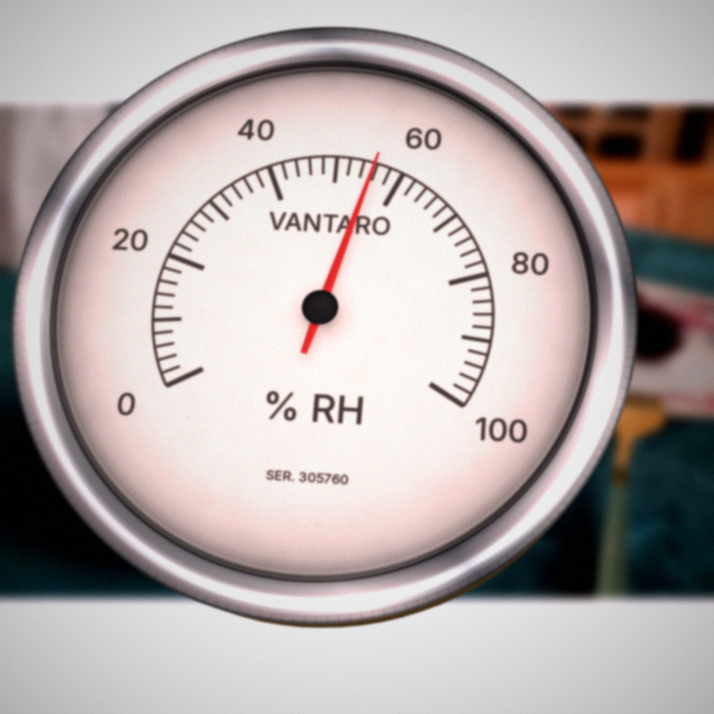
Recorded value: 56 %
